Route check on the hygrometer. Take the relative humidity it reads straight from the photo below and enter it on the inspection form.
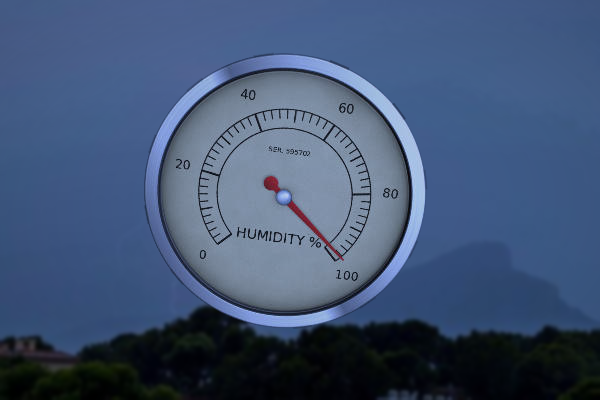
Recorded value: 98 %
